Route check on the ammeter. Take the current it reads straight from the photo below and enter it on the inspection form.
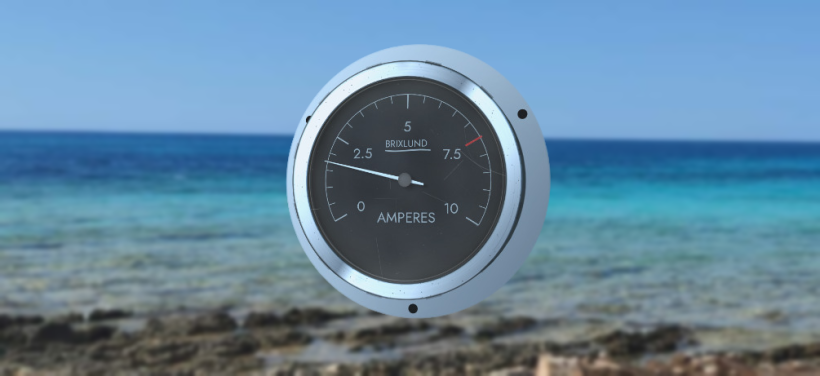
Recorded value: 1.75 A
